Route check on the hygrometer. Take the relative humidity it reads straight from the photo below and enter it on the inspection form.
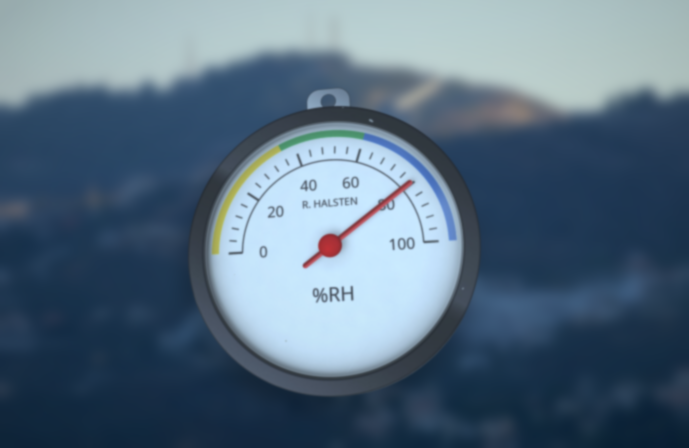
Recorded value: 80 %
